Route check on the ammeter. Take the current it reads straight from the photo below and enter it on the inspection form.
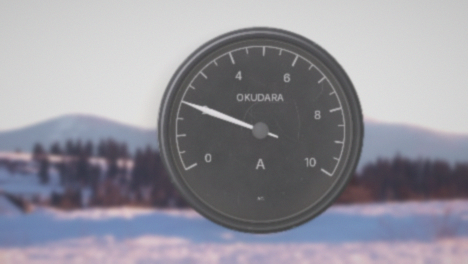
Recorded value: 2 A
